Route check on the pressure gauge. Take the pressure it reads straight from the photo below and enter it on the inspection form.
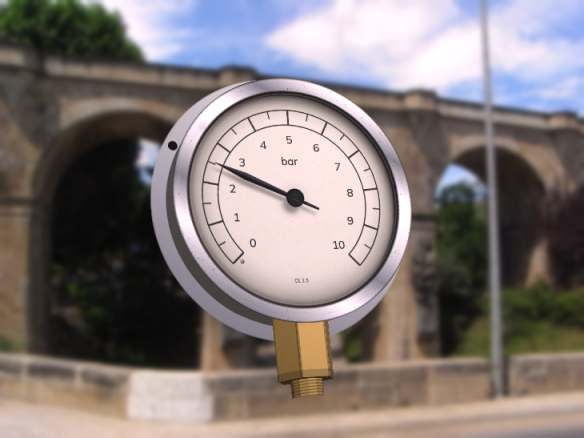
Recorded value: 2.5 bar
